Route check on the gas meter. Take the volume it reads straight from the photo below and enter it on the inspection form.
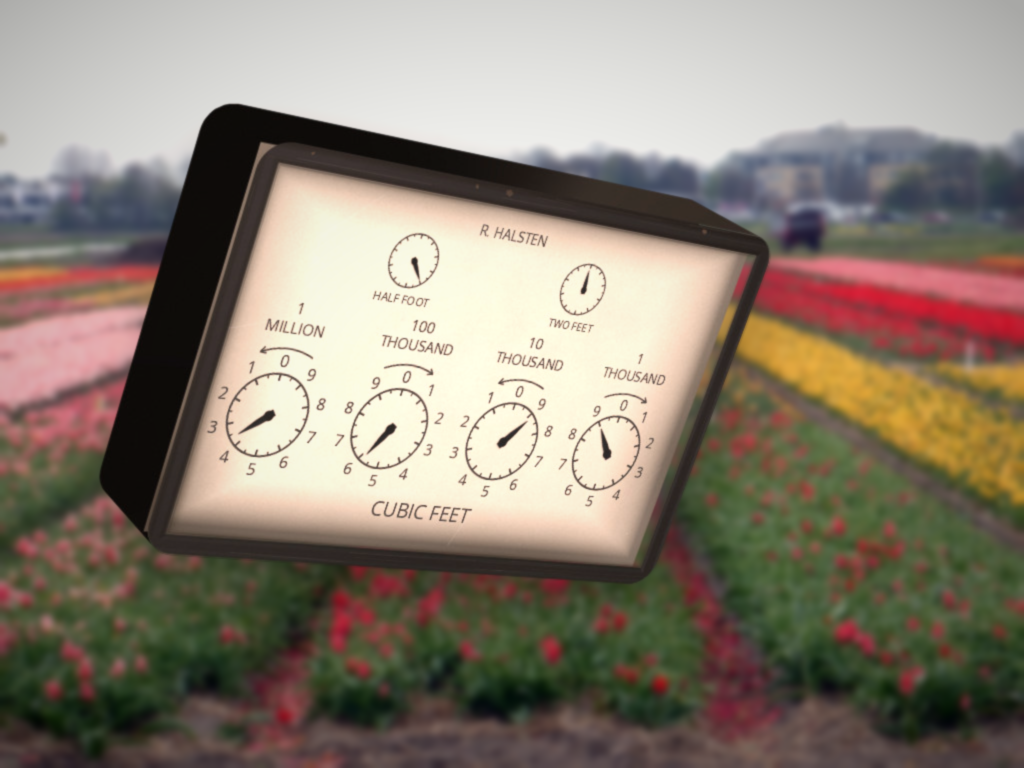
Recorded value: 358900 ft³
